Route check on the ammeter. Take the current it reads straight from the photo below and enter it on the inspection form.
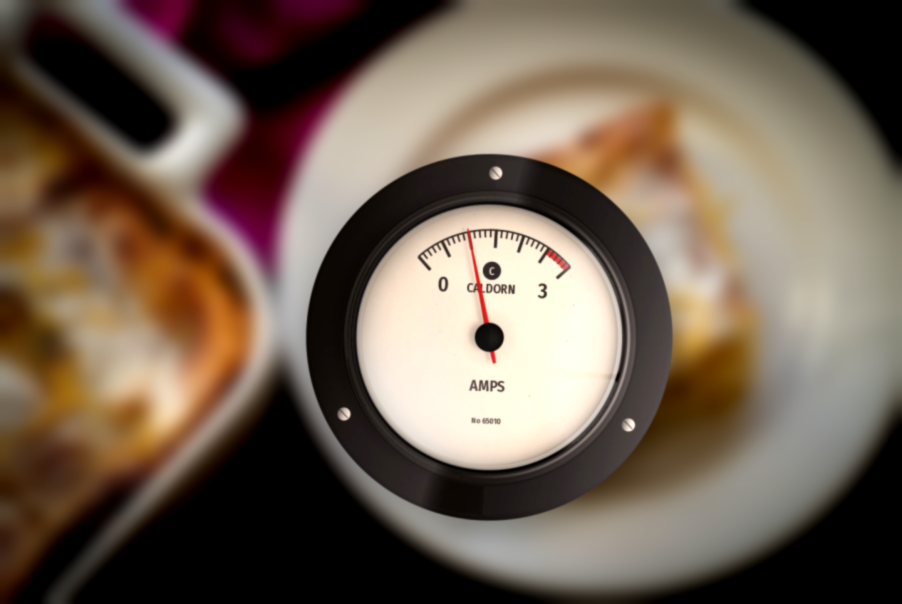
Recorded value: 1 A
